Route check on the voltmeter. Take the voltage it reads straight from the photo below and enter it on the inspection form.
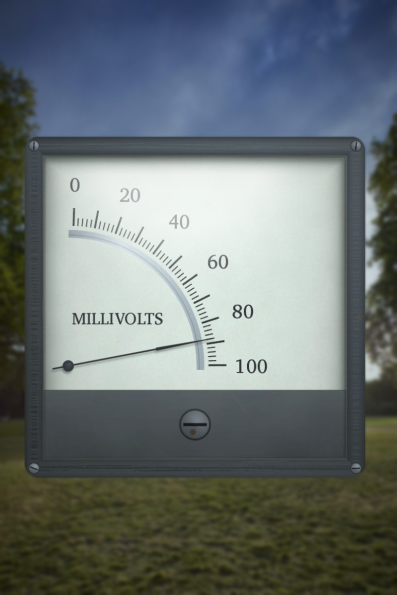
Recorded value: 88 mV
